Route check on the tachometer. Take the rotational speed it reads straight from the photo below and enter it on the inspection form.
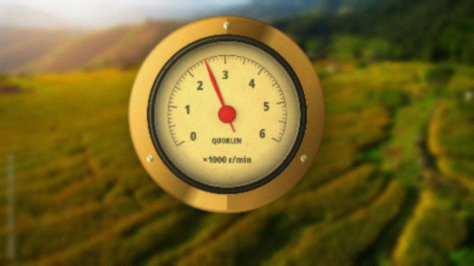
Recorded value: 2500 rpm
